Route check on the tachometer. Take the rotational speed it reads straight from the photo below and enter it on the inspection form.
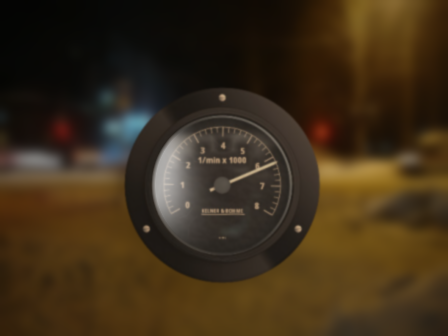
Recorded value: 6200 rpm
